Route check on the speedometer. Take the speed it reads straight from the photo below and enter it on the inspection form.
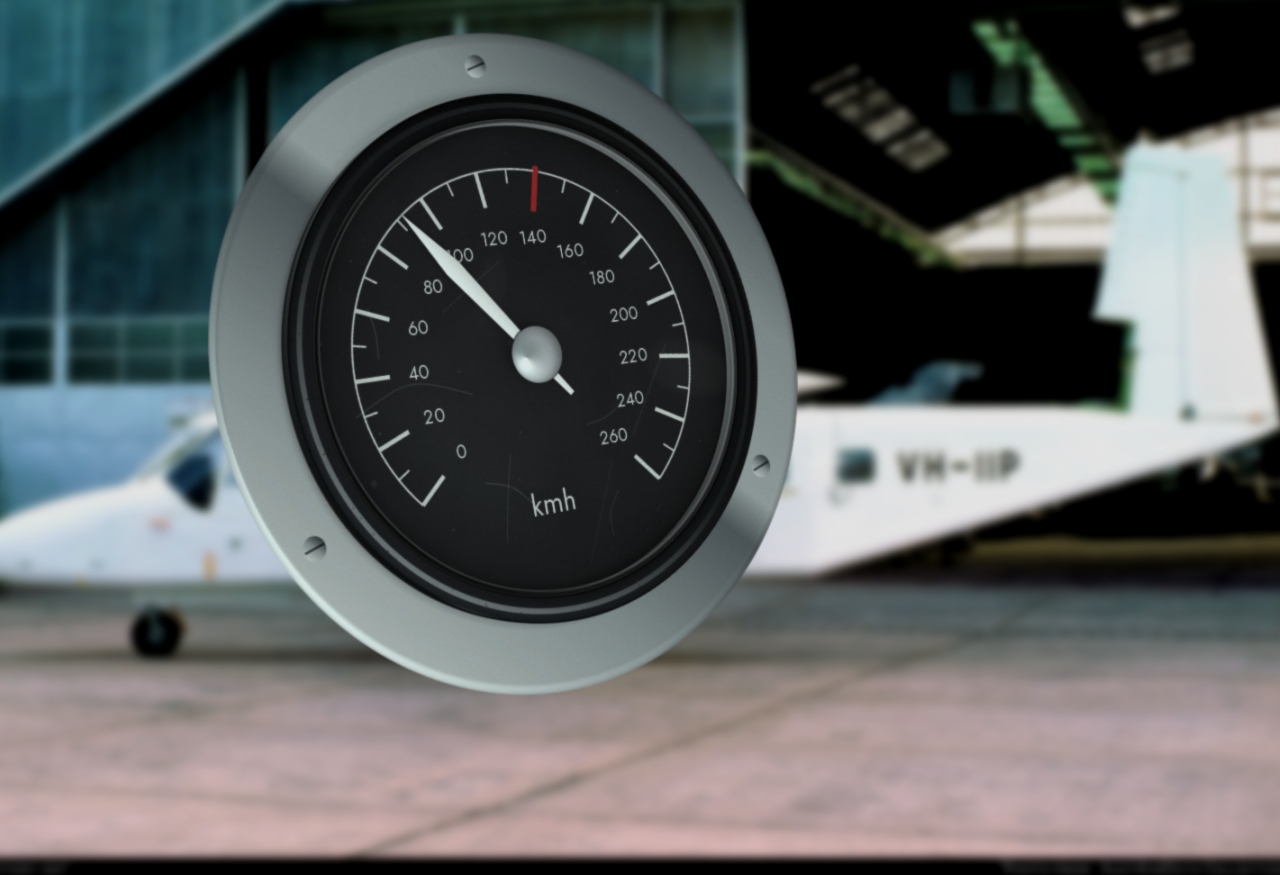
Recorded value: 90 km/h
